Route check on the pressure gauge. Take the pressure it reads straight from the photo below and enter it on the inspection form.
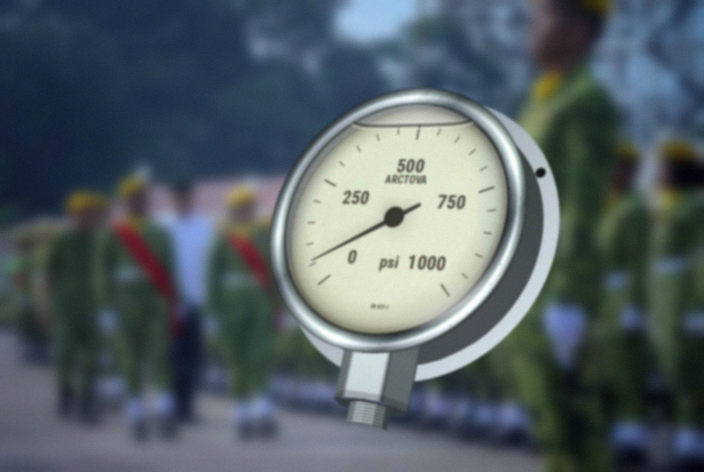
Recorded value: 50 psi
